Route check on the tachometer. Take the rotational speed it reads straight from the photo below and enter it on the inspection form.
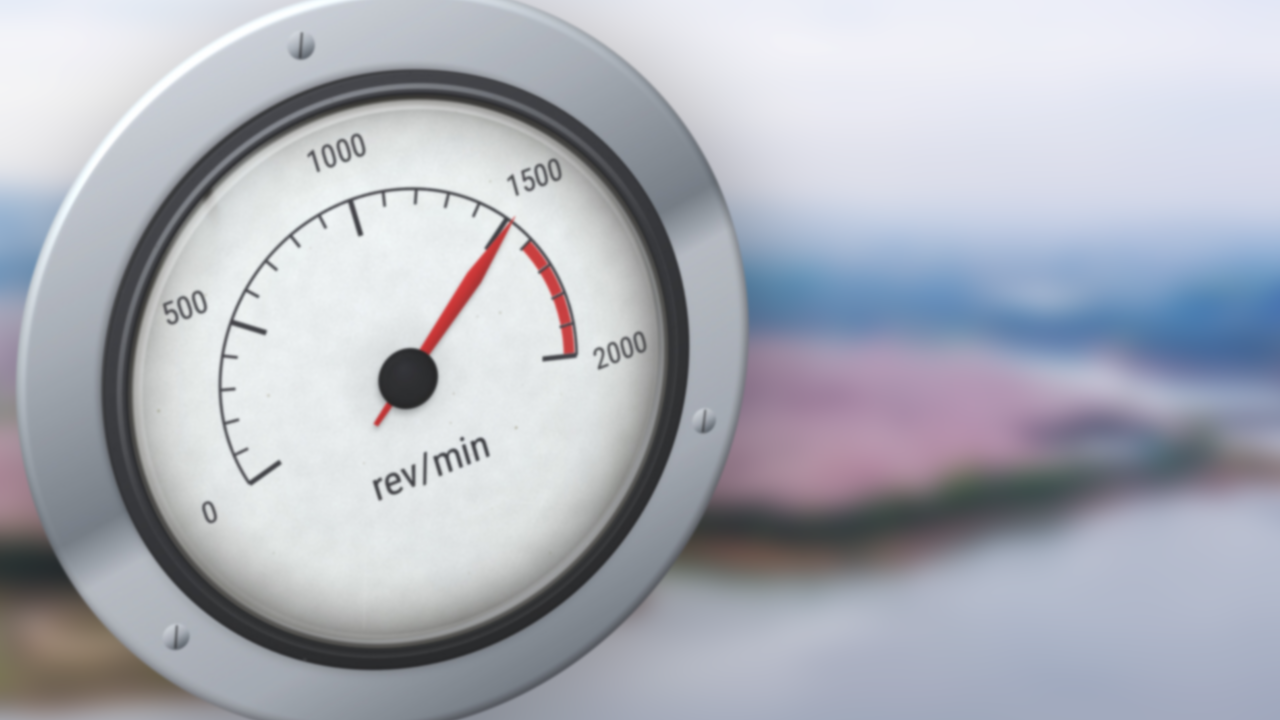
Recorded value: 1500 rpm
